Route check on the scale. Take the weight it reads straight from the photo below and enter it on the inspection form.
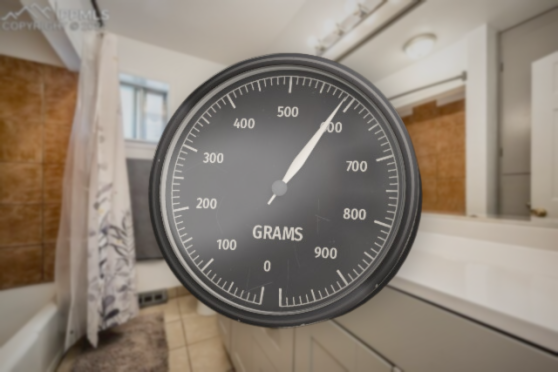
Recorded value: 590 g
